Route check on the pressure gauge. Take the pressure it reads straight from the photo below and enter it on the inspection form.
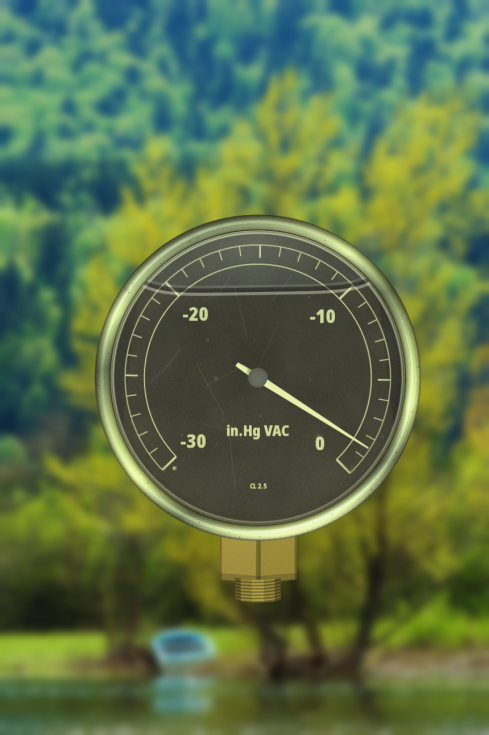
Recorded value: -1.5 inHg
